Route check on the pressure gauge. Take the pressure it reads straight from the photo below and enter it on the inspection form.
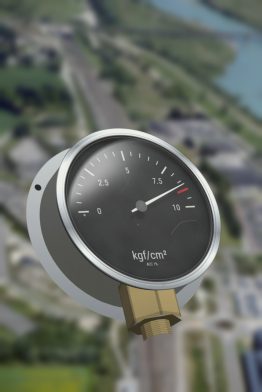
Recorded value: 8.75 kg/cm²
